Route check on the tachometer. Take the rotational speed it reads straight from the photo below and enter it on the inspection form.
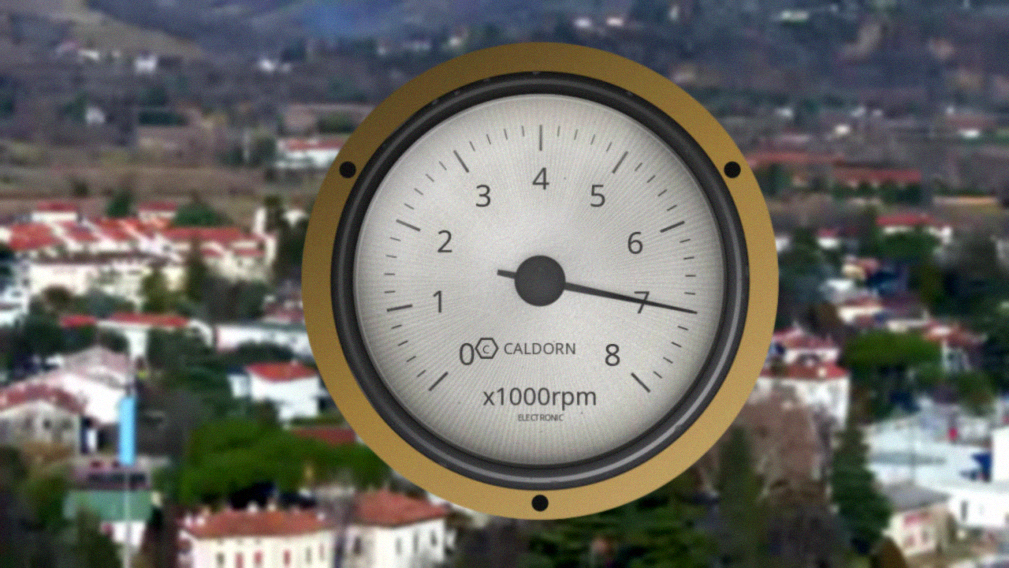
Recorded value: 7000 rpm
